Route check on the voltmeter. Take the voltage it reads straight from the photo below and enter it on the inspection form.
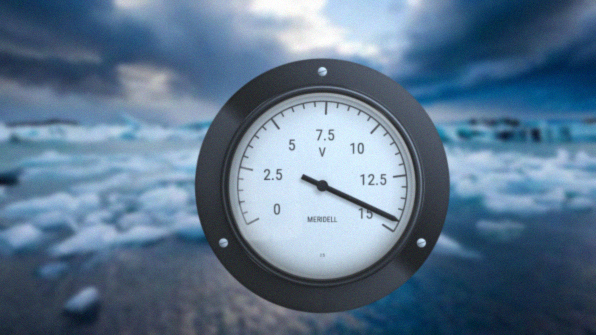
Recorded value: 14.5 V
